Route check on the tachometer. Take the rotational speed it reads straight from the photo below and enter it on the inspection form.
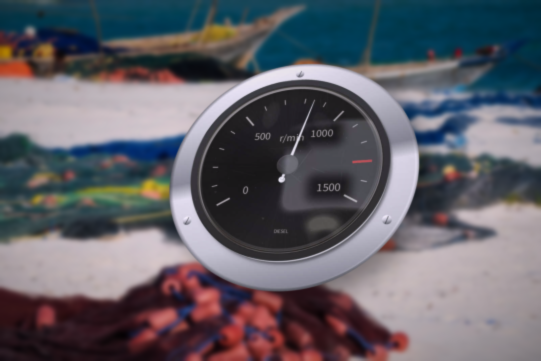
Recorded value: 850 rpm
